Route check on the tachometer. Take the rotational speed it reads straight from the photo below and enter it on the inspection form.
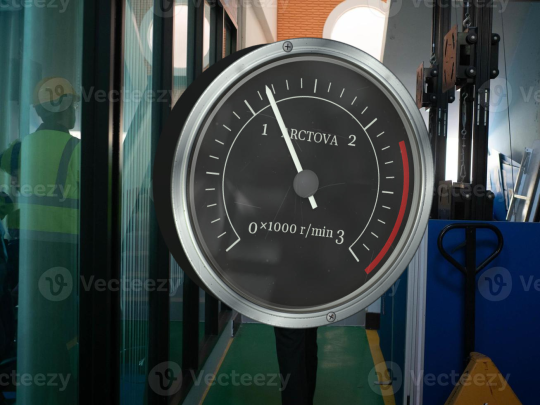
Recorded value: 1150 rpm
